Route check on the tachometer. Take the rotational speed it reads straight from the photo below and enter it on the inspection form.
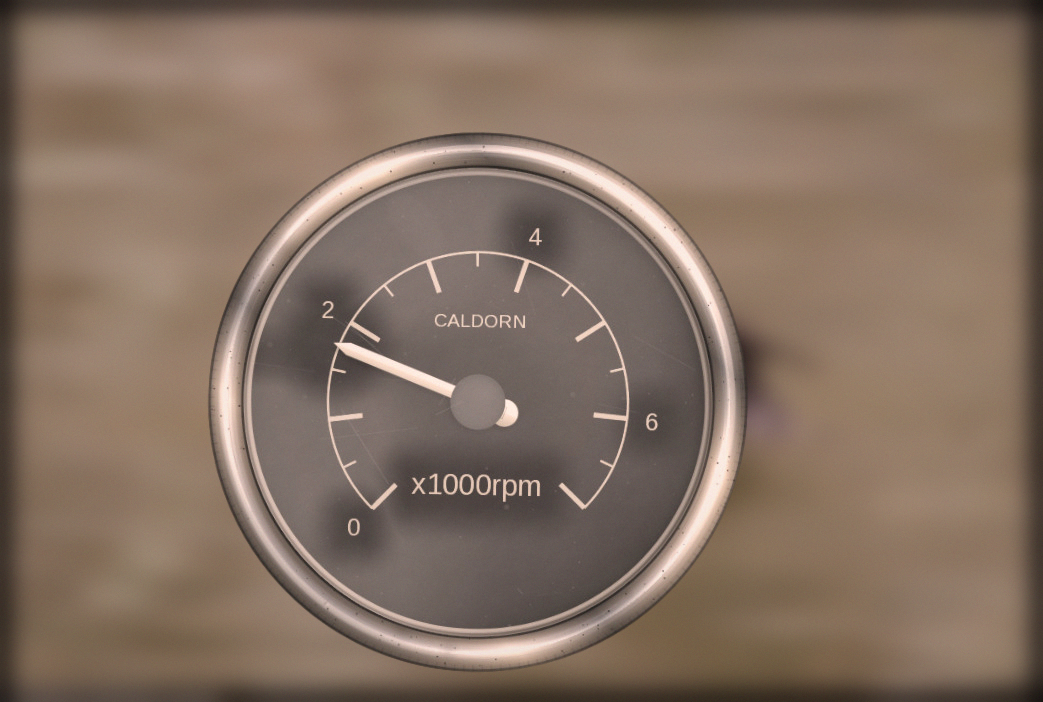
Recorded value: 1750 rpm
